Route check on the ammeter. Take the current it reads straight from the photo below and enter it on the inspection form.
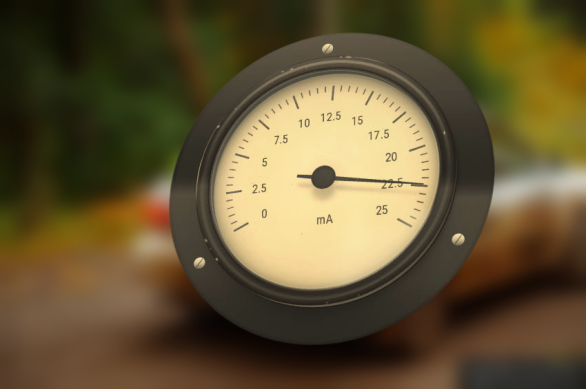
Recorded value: 22.5 mA
